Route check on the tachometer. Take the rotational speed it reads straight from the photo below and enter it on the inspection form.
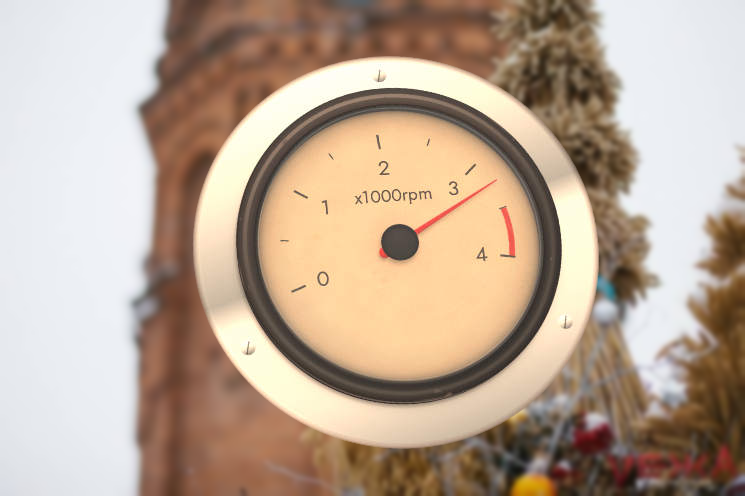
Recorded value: 3250 rpm
